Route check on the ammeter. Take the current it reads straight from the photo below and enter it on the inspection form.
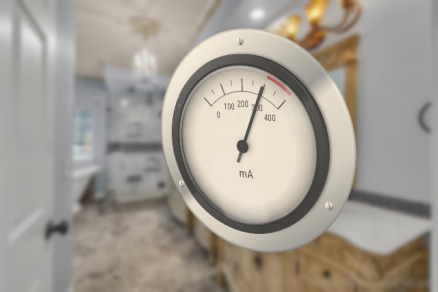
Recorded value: 300 mA
